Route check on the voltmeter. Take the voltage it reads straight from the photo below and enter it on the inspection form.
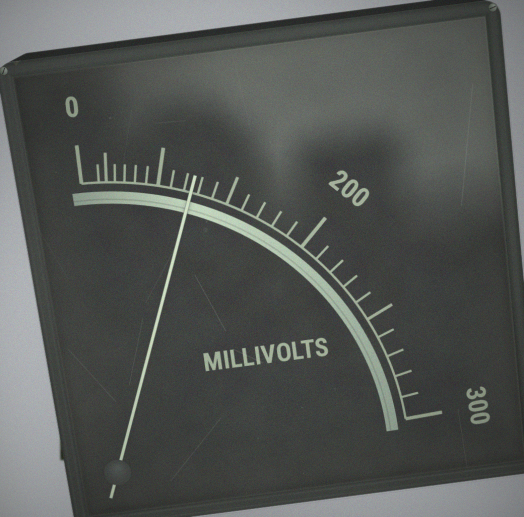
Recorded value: 125 mV
